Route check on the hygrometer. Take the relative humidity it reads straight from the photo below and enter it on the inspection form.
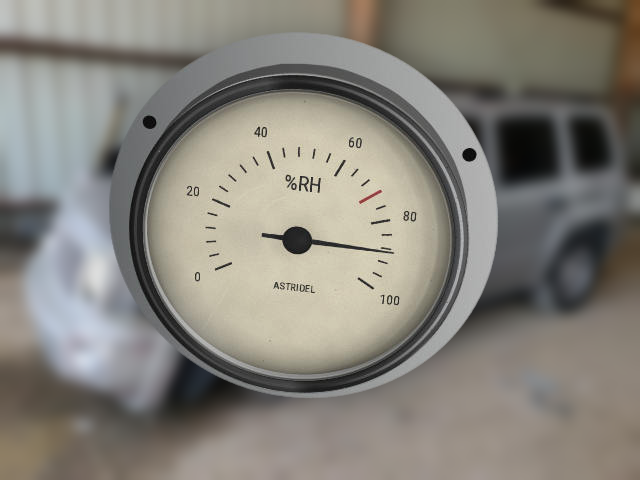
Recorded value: 88 %
